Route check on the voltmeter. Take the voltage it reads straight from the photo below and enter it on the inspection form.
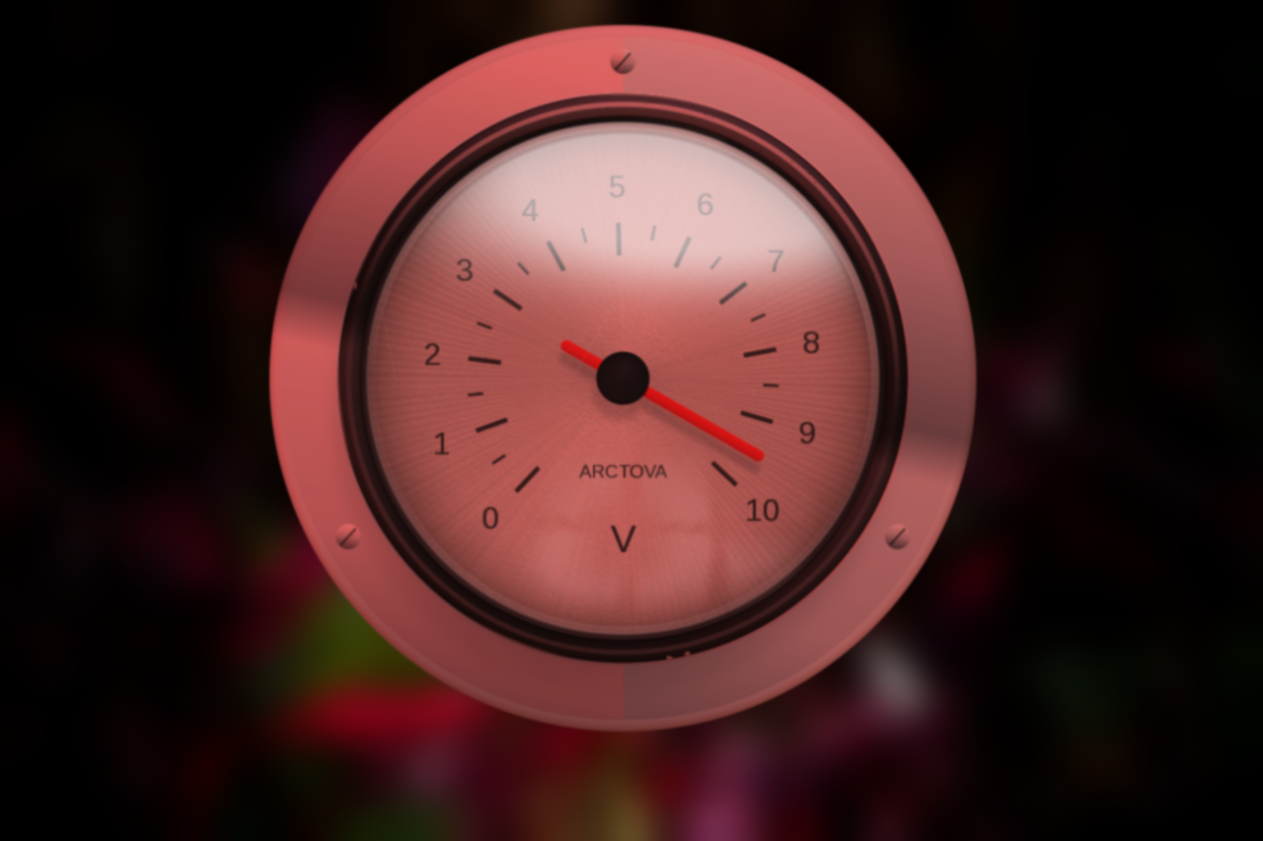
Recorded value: 9.5 V
